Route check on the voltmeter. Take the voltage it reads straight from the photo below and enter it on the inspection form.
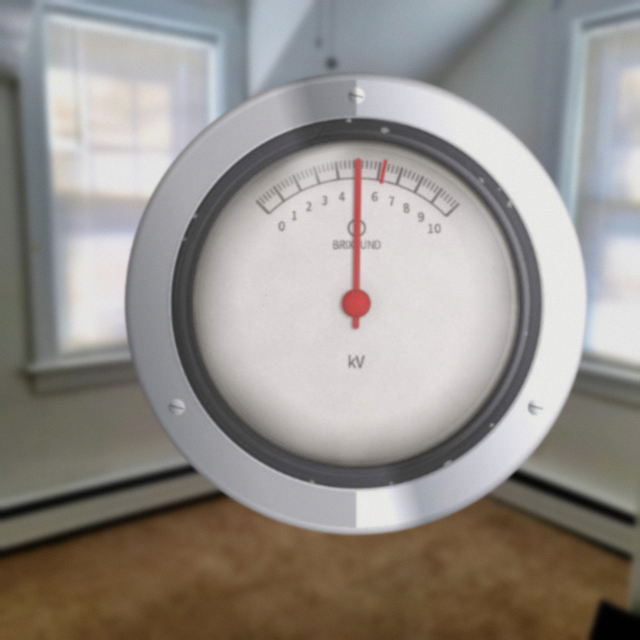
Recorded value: 5 kV
